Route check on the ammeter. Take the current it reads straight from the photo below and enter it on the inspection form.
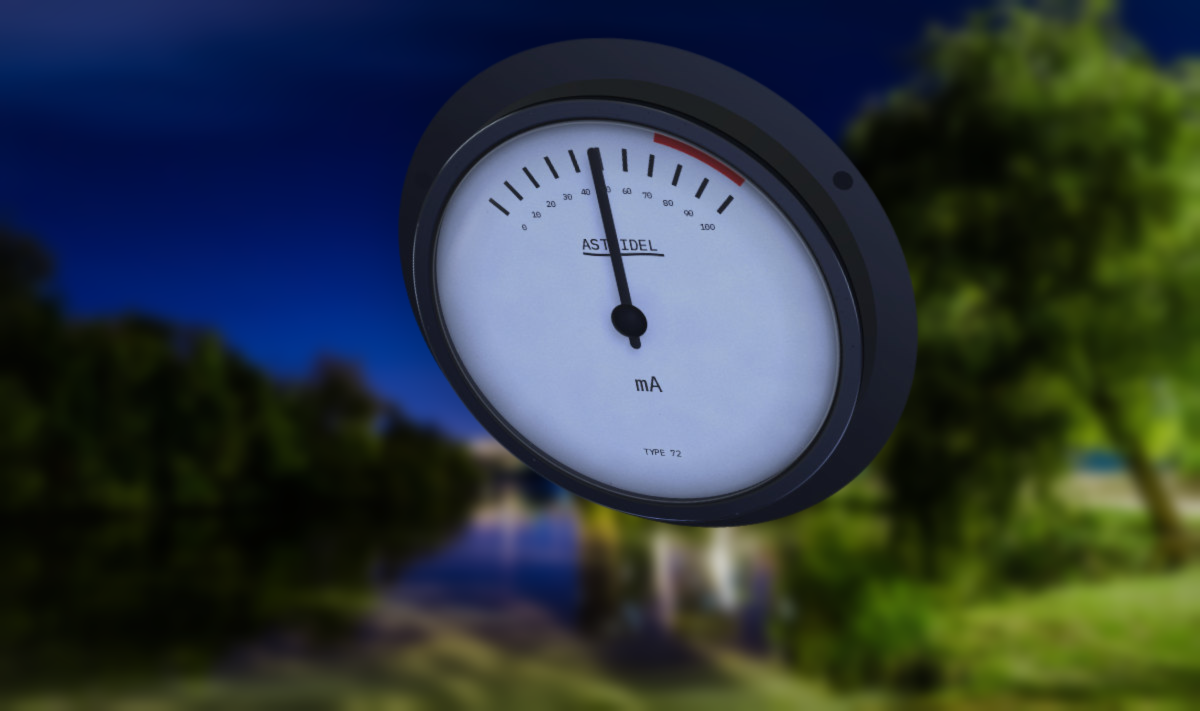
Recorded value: 50 mA
